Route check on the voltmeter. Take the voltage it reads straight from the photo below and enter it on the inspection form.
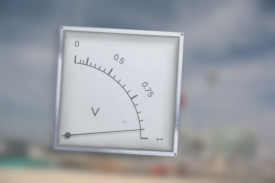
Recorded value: 0.95 V
